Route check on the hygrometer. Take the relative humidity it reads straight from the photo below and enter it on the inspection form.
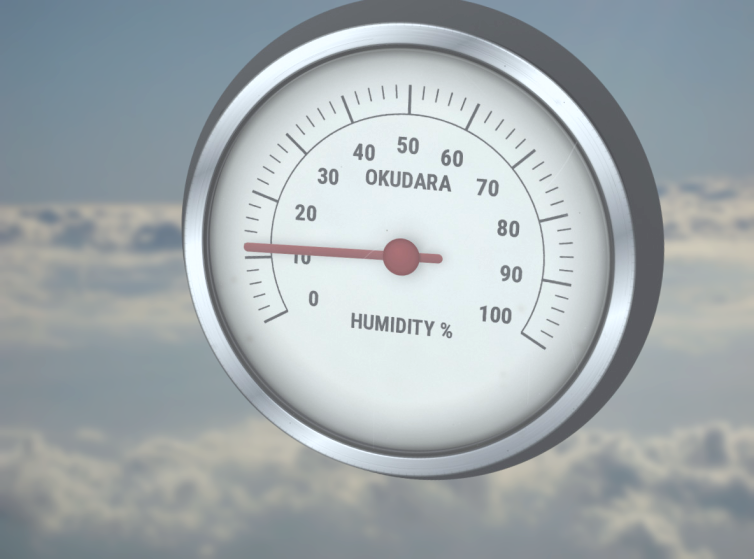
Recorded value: 12 %
